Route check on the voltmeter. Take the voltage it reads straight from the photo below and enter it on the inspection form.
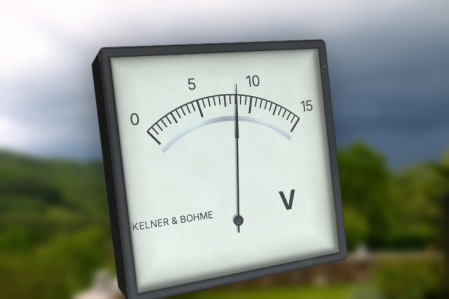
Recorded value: 8.5 V
